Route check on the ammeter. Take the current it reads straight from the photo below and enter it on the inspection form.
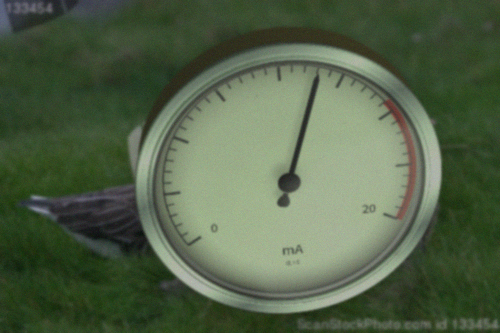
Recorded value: 11.5 mA
